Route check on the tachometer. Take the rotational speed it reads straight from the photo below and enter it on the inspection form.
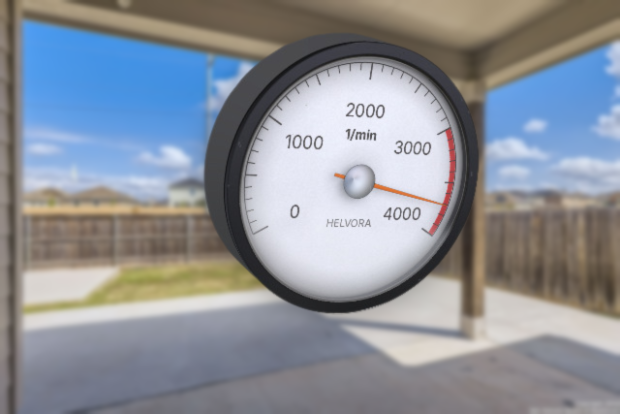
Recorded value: 3700 rpm
